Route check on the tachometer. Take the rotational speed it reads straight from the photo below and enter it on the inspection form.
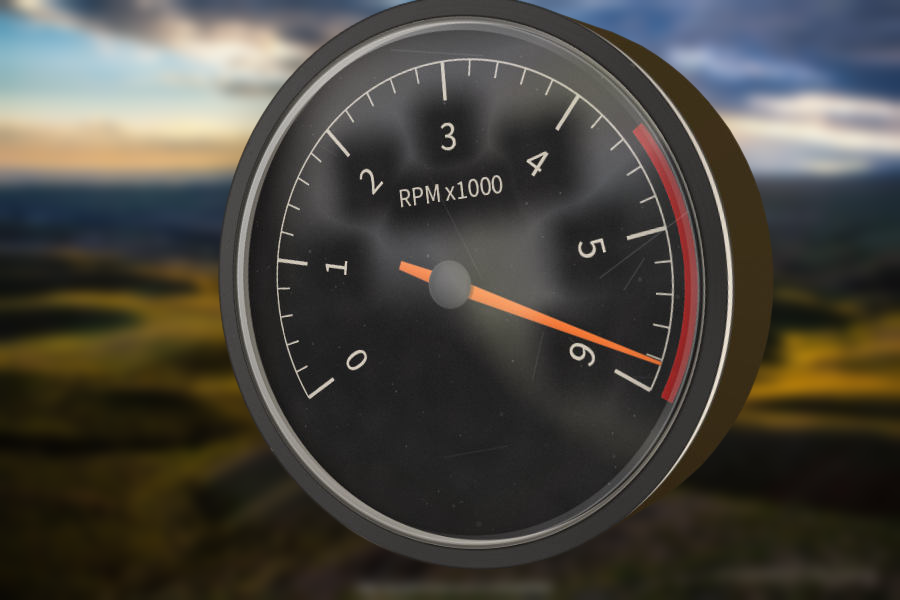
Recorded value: 5800 rpm
